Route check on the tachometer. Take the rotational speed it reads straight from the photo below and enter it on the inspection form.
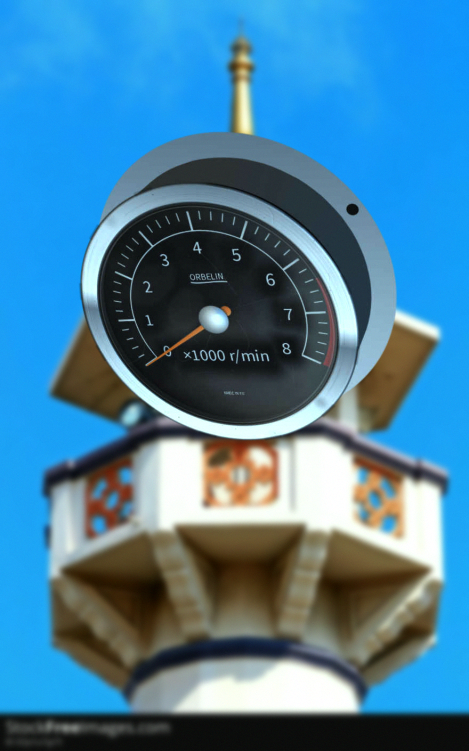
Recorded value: 0 rpm
